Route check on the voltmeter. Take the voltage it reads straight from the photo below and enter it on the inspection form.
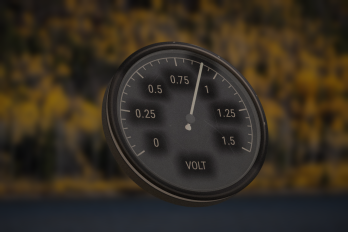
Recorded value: 0.9 V
